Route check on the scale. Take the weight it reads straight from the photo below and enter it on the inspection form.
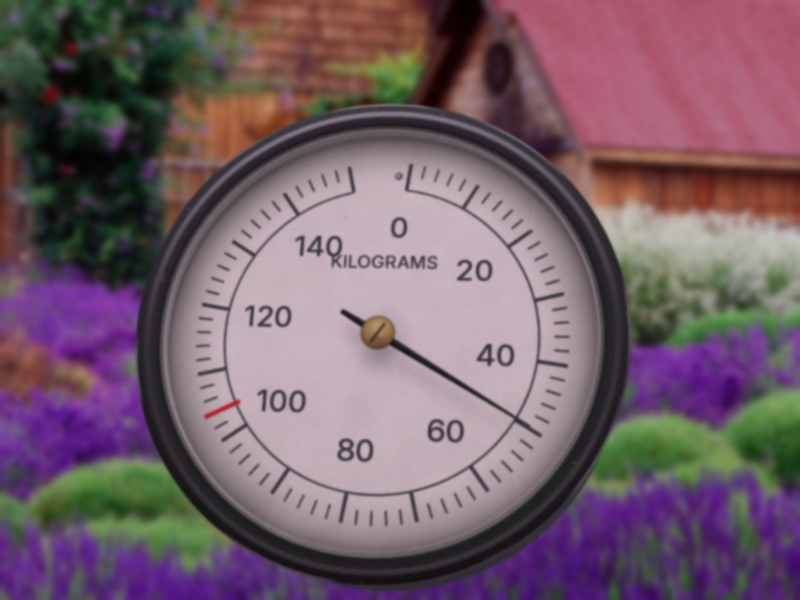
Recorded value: 50 kg
